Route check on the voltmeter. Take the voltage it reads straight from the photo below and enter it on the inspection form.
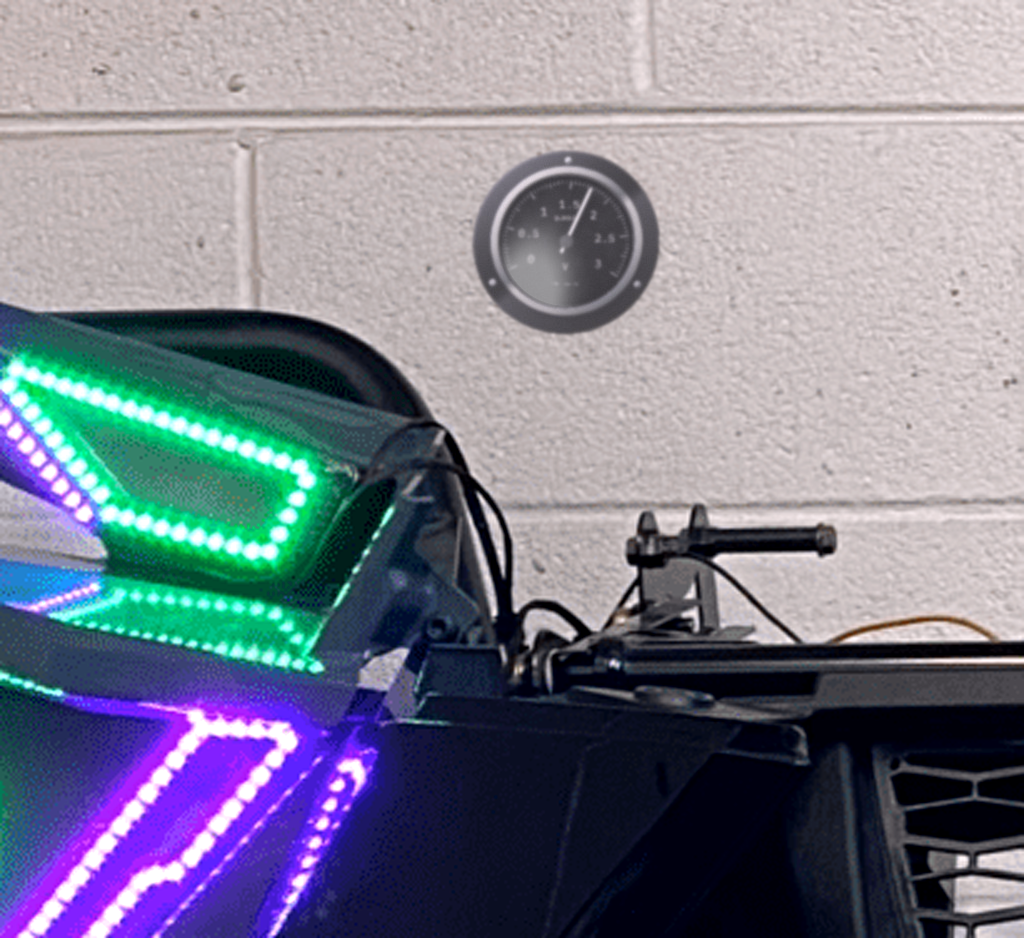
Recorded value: 1.75 V
